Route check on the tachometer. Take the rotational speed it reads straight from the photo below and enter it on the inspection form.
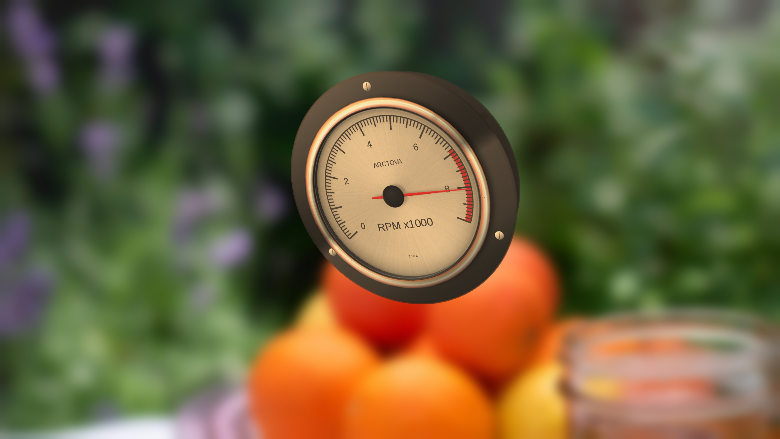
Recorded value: 8000 rpm
